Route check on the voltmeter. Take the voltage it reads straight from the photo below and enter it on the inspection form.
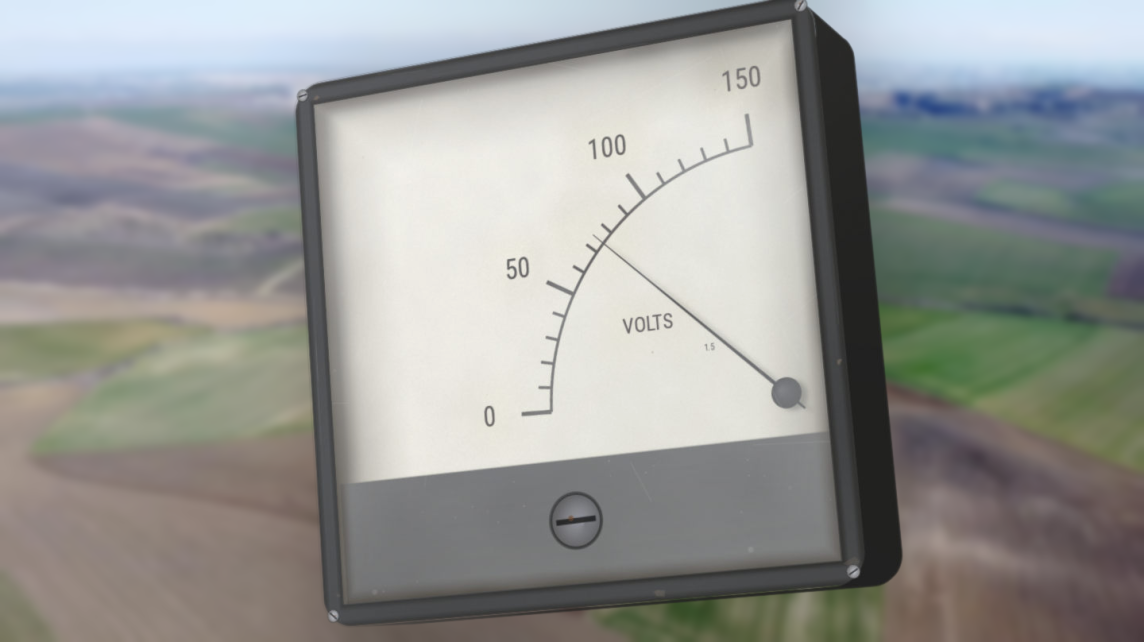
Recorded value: 75 V
